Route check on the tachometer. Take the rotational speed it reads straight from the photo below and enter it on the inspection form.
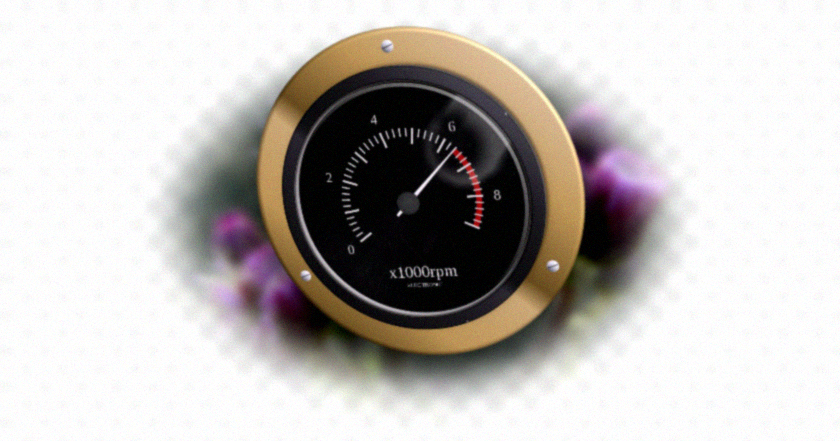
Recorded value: 6400 rpm
